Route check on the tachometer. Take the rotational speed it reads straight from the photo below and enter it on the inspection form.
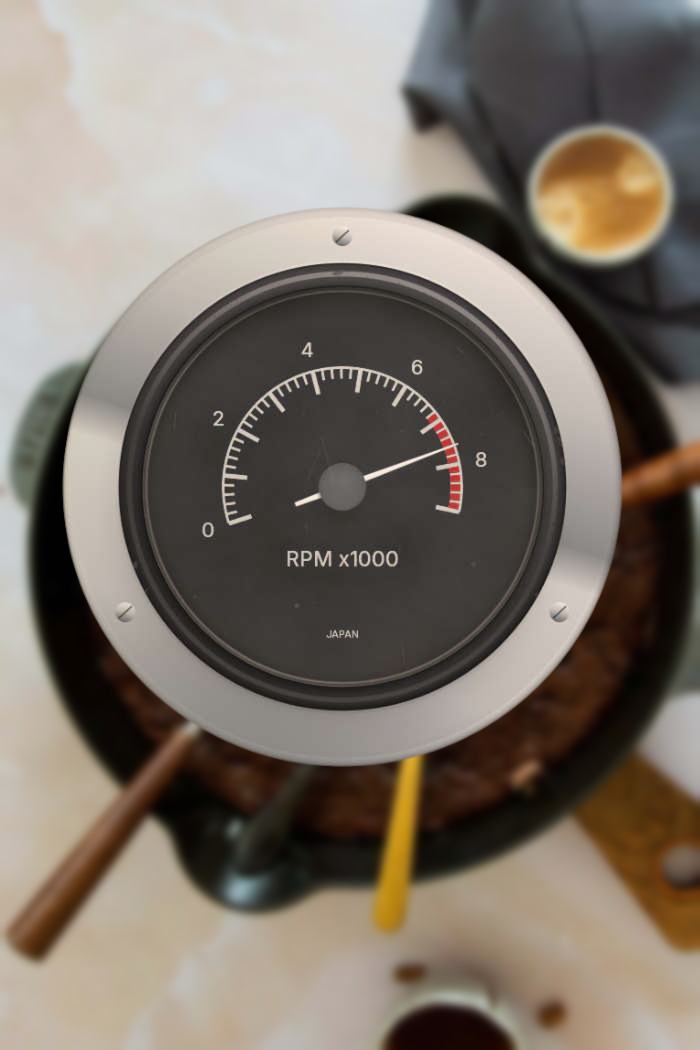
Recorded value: 7600 rpm
